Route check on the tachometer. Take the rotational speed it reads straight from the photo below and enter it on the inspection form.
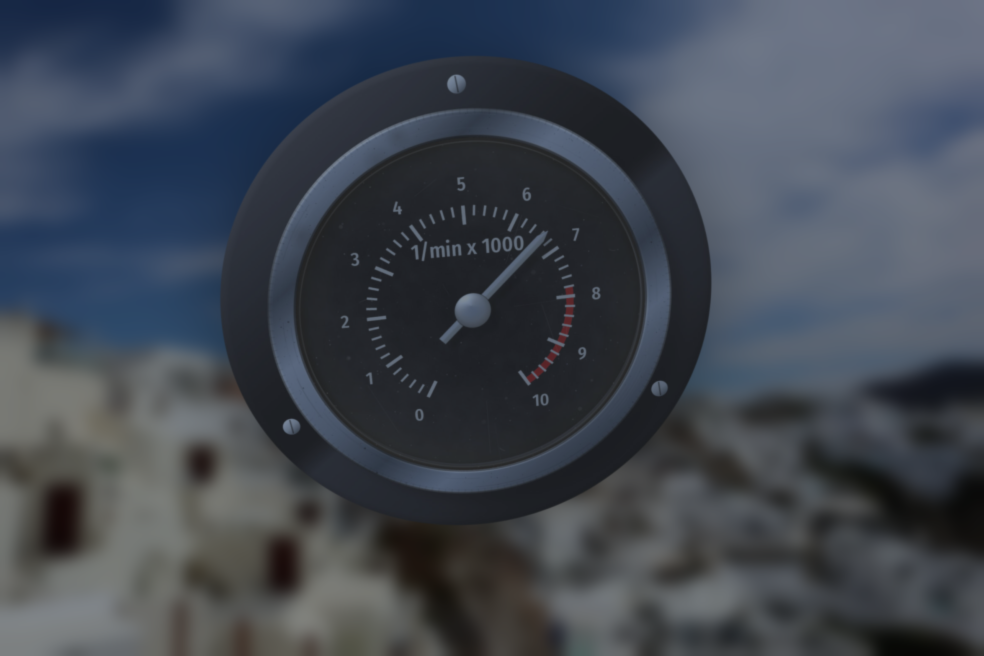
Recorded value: 6600 rpm
